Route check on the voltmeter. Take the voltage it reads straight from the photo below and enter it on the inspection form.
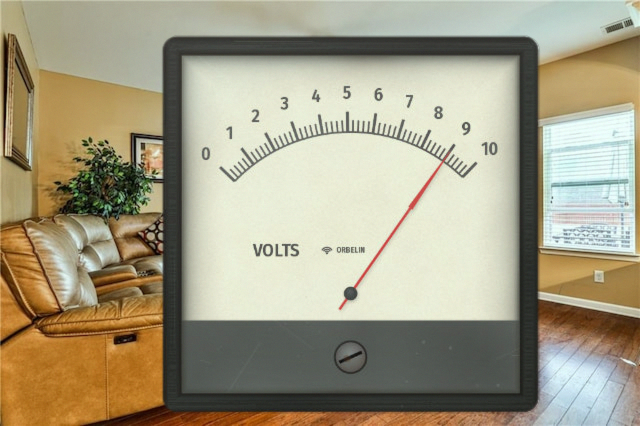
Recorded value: 9 V
